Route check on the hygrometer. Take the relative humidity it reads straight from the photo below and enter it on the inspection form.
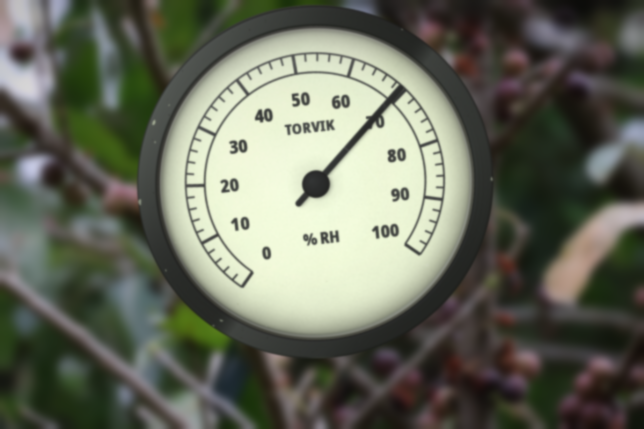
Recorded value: 69 %
